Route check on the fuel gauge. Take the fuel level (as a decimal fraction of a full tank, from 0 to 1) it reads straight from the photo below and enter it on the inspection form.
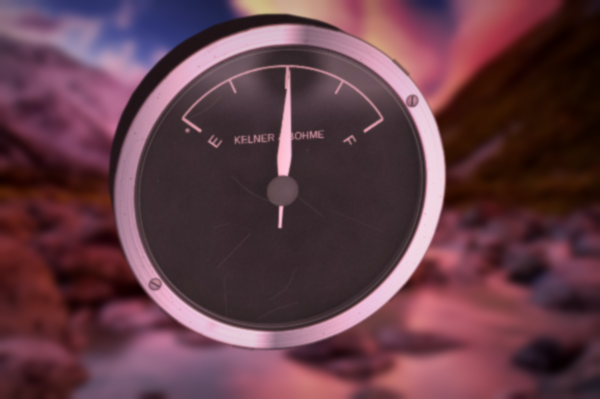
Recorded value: 0.5
